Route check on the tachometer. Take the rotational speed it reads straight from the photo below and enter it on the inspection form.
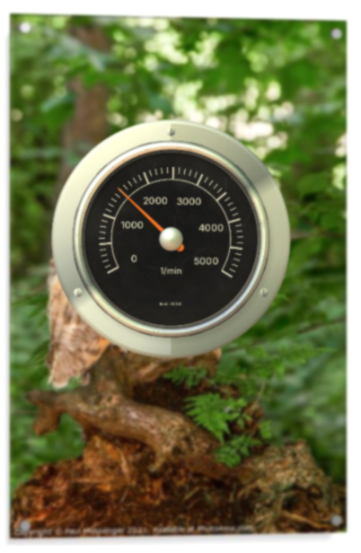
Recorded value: 1500 rpm
